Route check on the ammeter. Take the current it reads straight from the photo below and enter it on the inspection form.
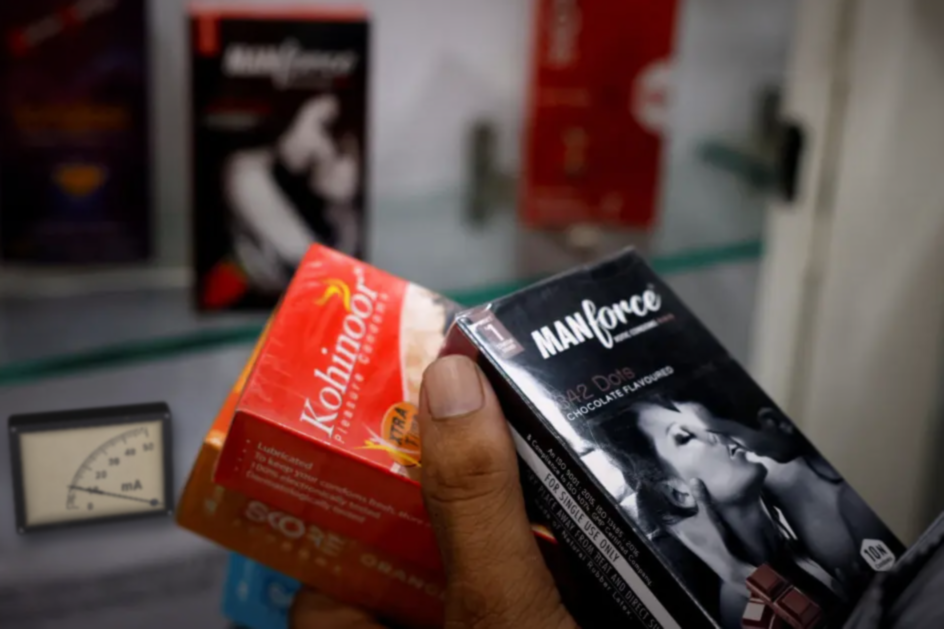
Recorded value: 10 mA
